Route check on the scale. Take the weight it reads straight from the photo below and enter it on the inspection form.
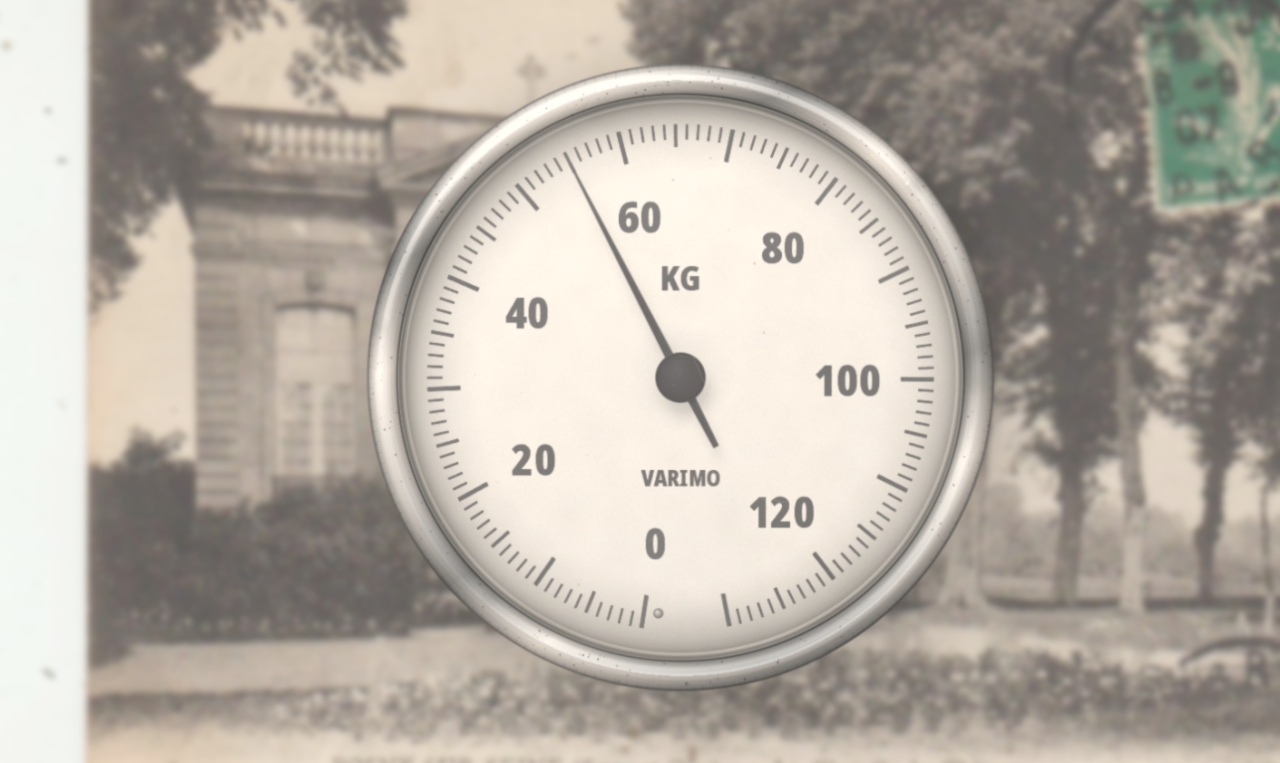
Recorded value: 55 kg
